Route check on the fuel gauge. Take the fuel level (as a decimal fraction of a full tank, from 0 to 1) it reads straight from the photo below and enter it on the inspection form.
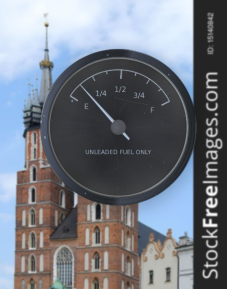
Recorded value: 0.125
